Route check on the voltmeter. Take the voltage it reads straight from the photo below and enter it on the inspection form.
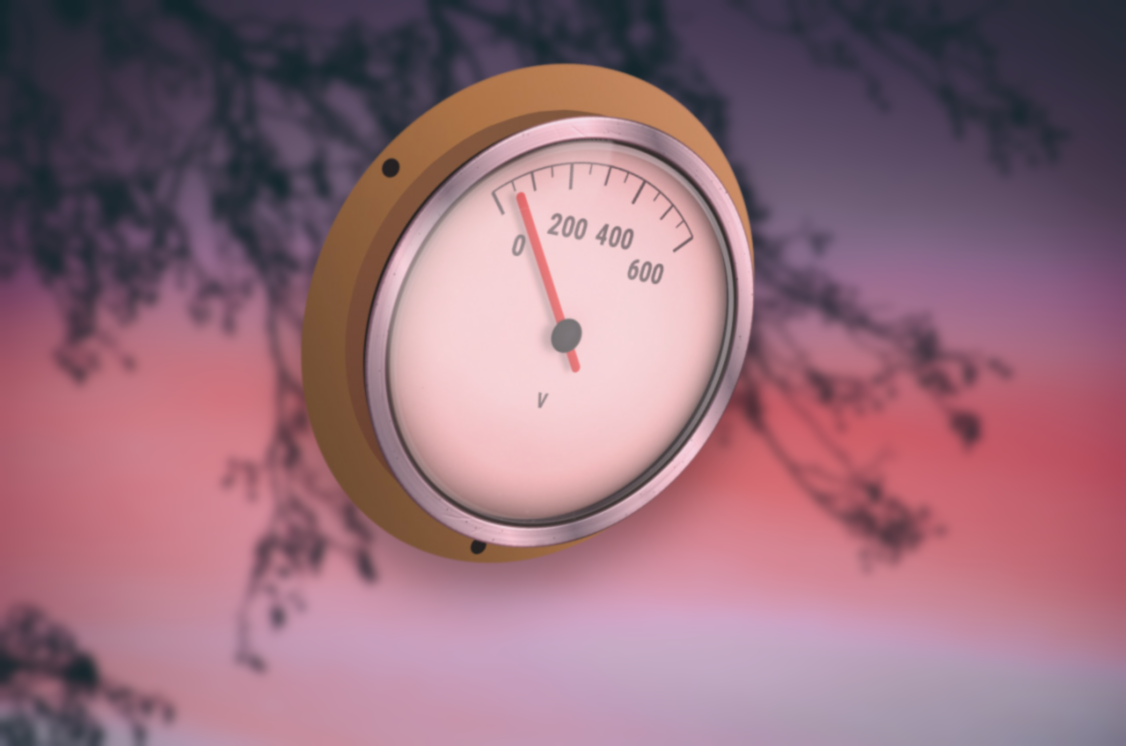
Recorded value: 50 V
